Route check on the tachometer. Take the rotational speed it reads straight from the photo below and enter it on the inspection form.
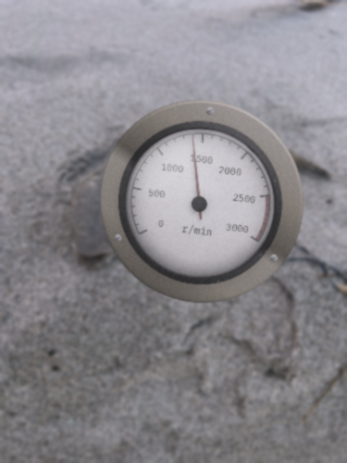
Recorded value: 1400 rpm
